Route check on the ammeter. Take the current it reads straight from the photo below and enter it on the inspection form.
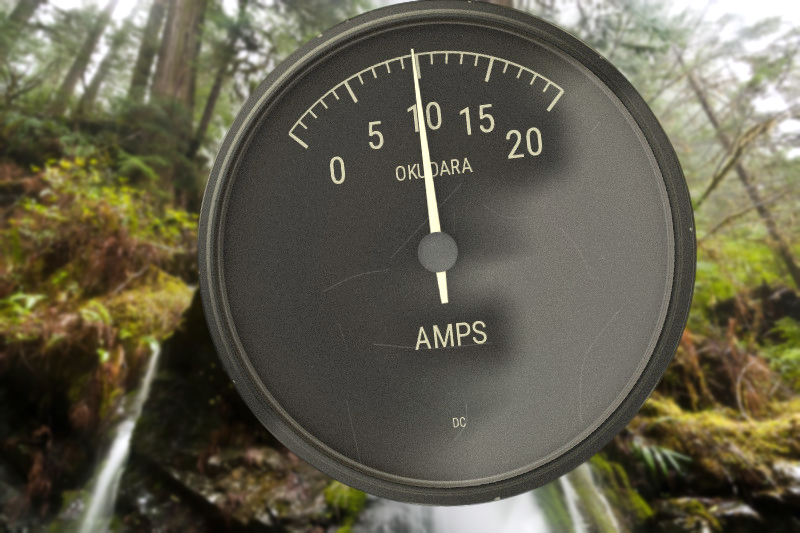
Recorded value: 10 A
